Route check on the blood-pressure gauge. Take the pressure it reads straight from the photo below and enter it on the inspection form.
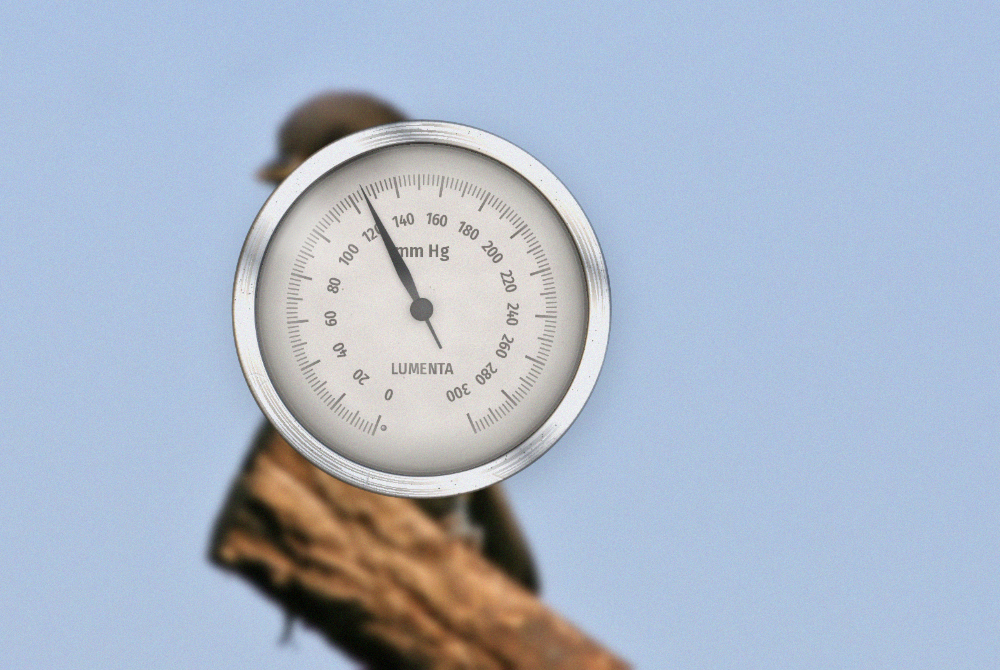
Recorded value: 126 mmHg
